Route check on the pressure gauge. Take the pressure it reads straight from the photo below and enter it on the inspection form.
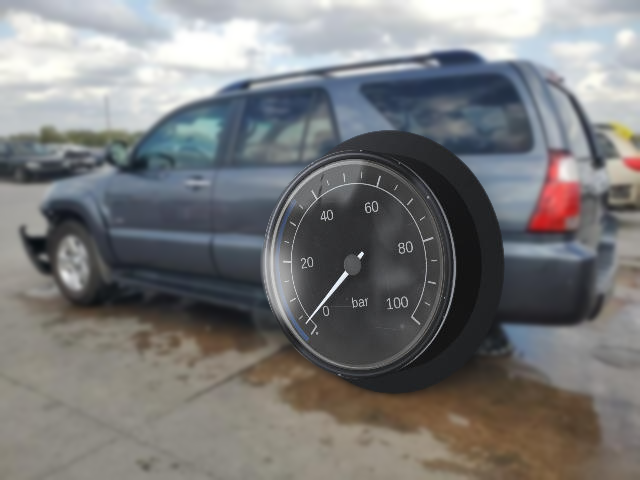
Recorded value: 2.5 bar
